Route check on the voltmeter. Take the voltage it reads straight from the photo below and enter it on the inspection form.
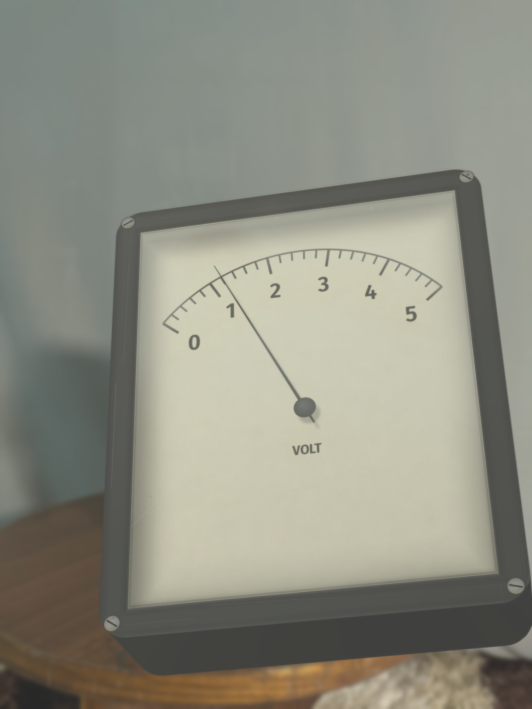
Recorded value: 1.2 V
